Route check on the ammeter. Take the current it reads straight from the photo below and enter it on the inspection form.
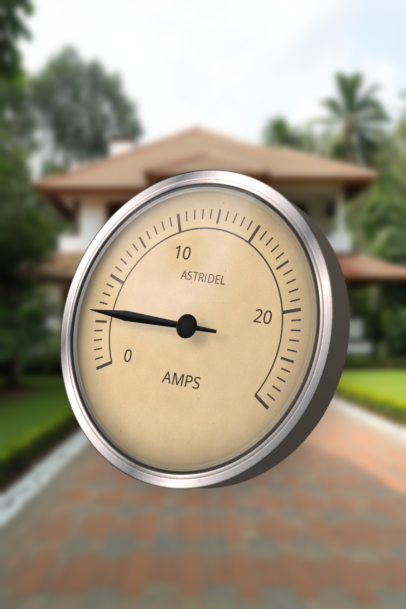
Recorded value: 3 A
